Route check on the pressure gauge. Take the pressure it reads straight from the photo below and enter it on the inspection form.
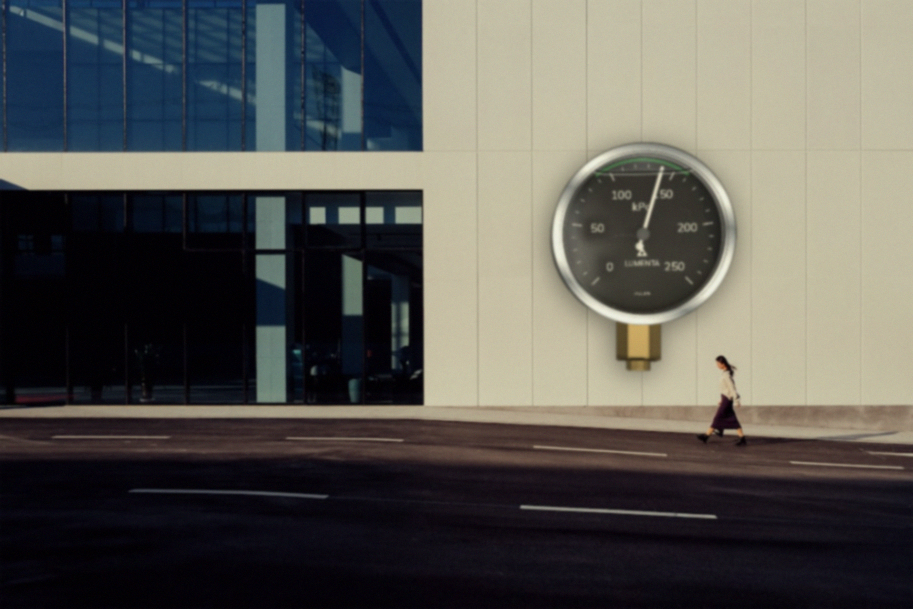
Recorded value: 140 kPa
